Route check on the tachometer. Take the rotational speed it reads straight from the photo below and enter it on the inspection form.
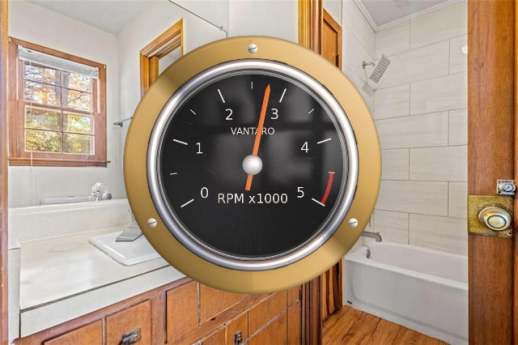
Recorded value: 2750 rpm
